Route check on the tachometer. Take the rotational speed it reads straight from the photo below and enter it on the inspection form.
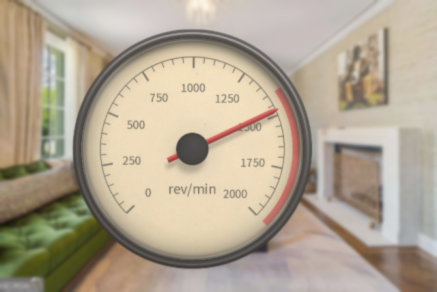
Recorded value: 1475 rpm
